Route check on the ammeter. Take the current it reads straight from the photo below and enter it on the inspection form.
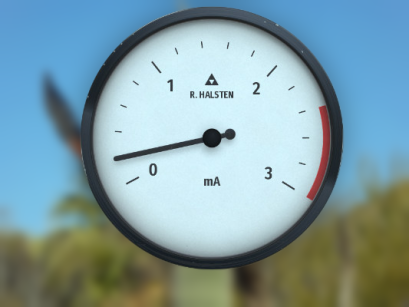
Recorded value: 0.2 mA
